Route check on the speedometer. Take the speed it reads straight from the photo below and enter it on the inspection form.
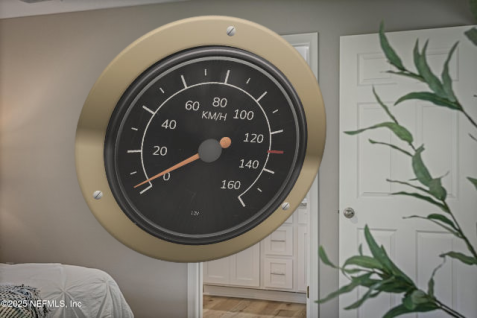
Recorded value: 5 km/h
